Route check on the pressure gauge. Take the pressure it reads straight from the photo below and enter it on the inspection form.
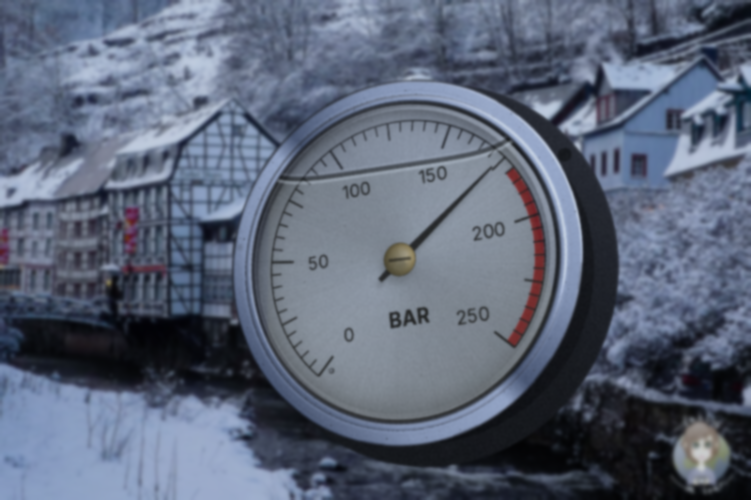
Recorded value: 175 bar
